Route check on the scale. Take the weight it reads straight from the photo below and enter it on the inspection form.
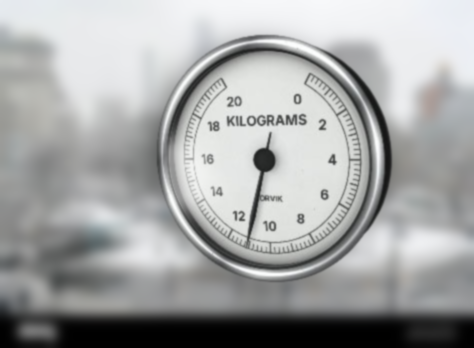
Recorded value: 11 kg
